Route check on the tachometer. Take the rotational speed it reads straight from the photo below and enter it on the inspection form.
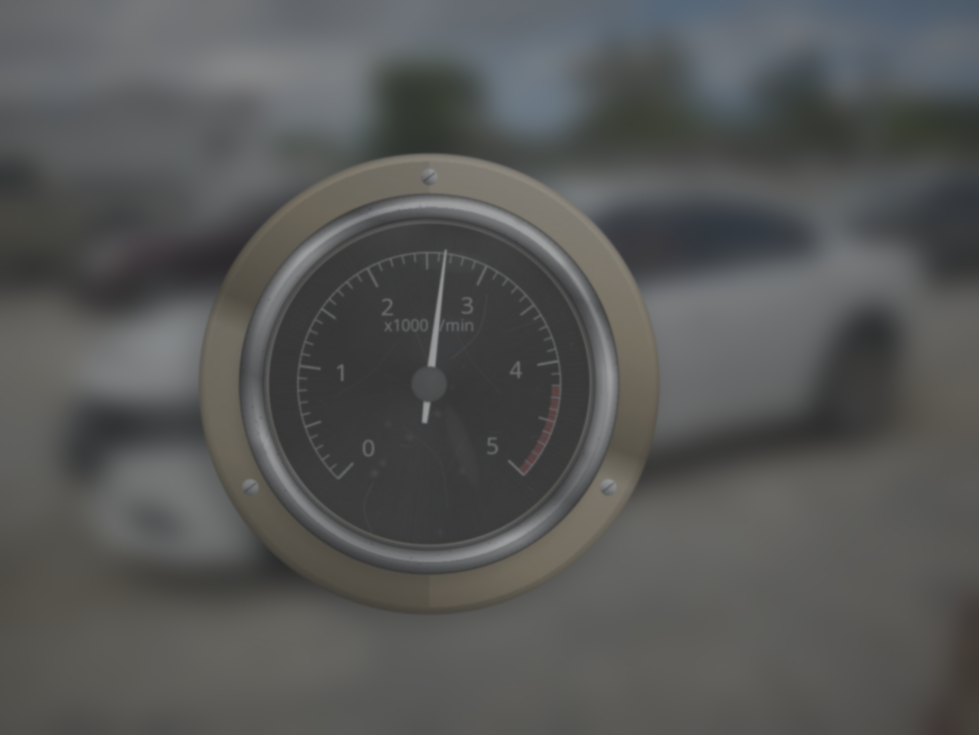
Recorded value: 2650 rpm
